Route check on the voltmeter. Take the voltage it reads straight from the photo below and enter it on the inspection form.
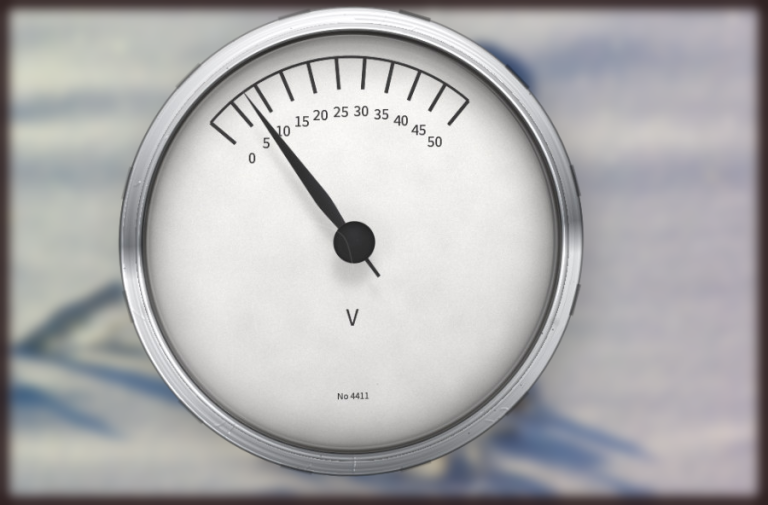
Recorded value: 7.5 V
